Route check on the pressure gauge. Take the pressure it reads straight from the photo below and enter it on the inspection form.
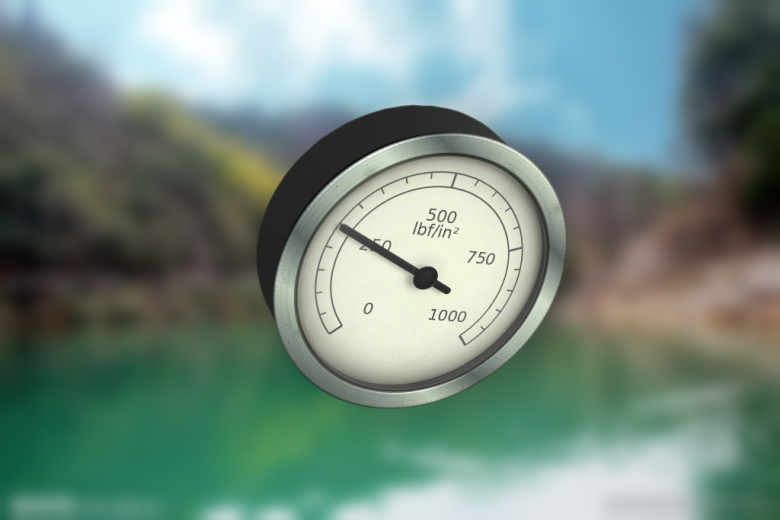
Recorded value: 250 psi
